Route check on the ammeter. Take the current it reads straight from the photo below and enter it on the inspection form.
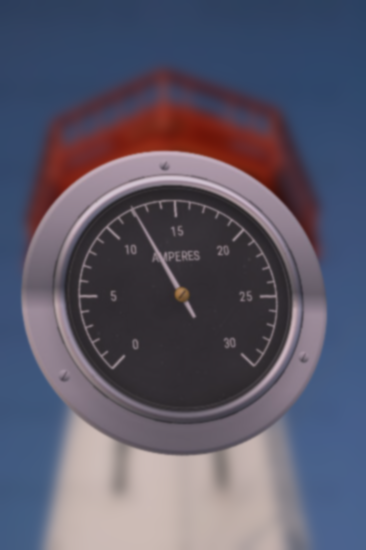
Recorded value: 12 A
